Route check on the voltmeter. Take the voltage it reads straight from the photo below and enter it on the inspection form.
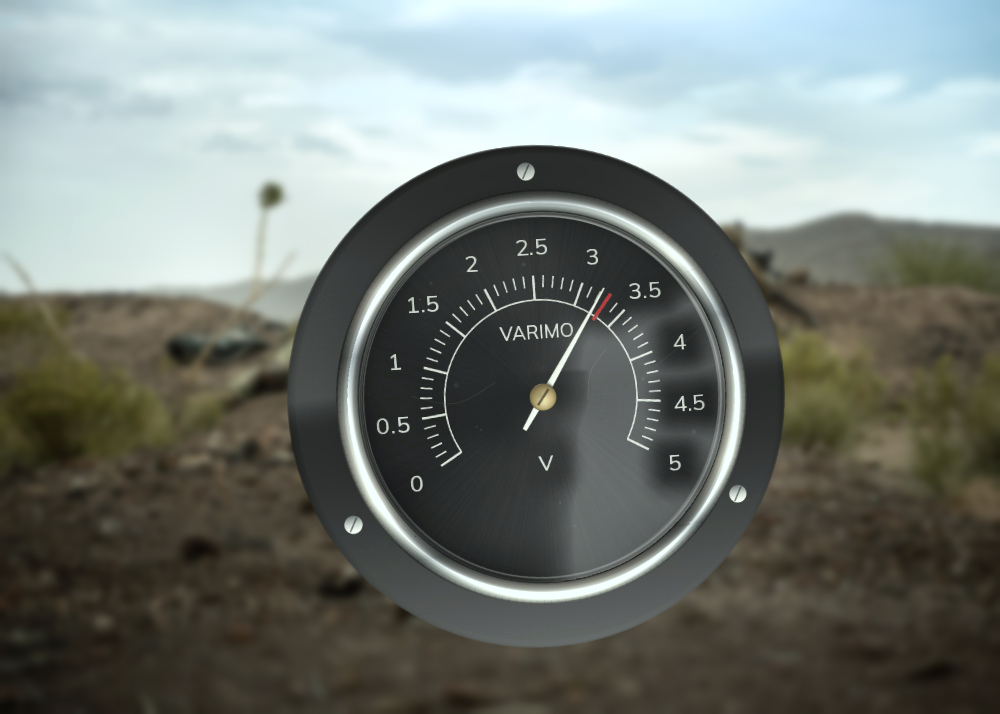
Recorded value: 3.2 V
